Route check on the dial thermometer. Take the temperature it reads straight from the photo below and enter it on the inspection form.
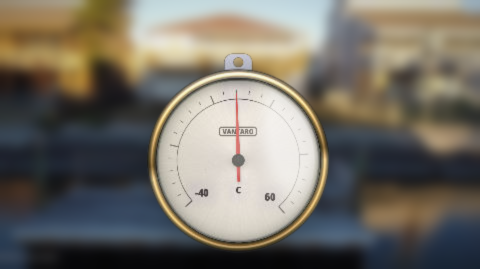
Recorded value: 8 °C
